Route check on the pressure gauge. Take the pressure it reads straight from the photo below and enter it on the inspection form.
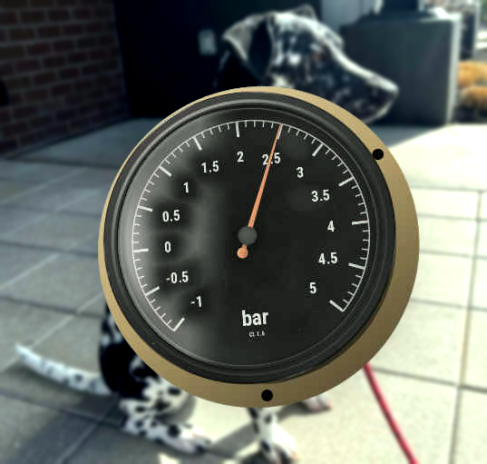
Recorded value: 2.5 bar
